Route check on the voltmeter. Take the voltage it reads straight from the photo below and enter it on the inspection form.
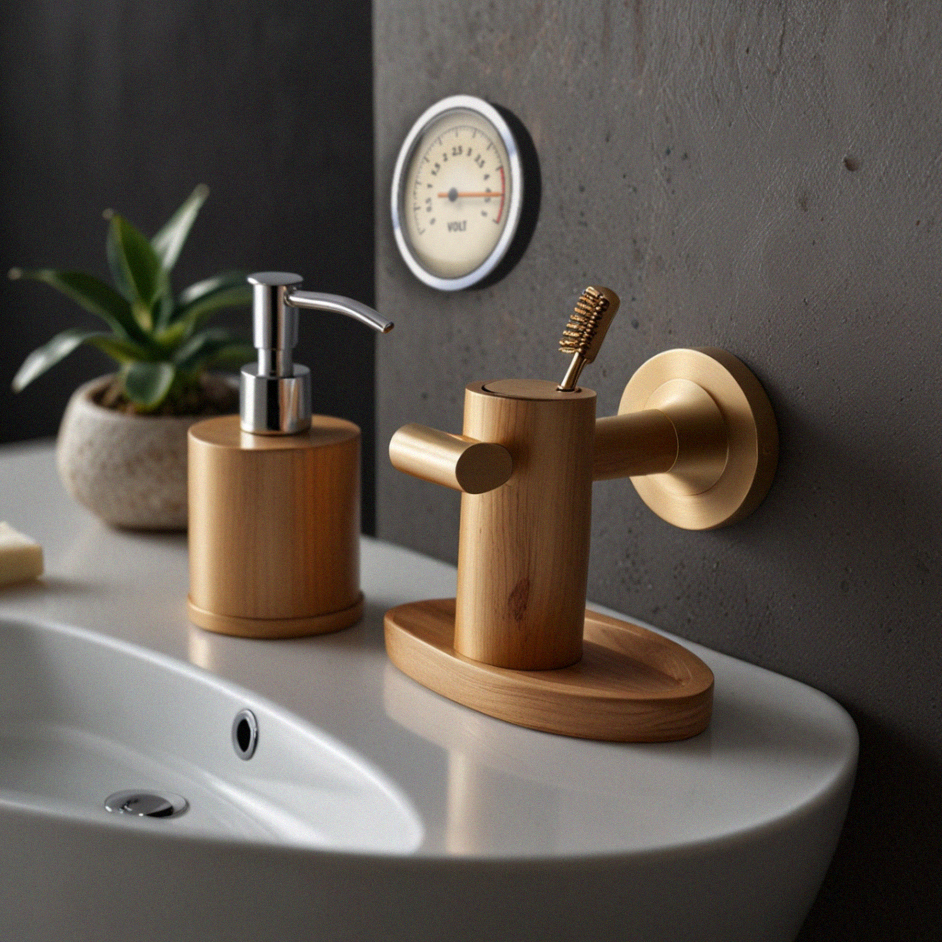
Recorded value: 4.5 V
